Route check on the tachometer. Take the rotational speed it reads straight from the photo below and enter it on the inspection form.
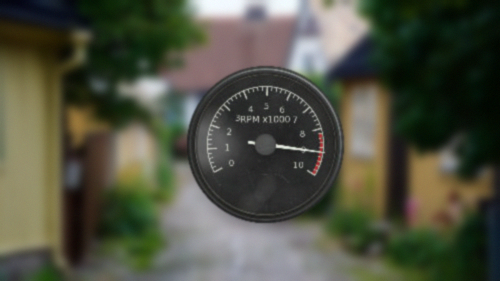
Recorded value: 9000 rpm
